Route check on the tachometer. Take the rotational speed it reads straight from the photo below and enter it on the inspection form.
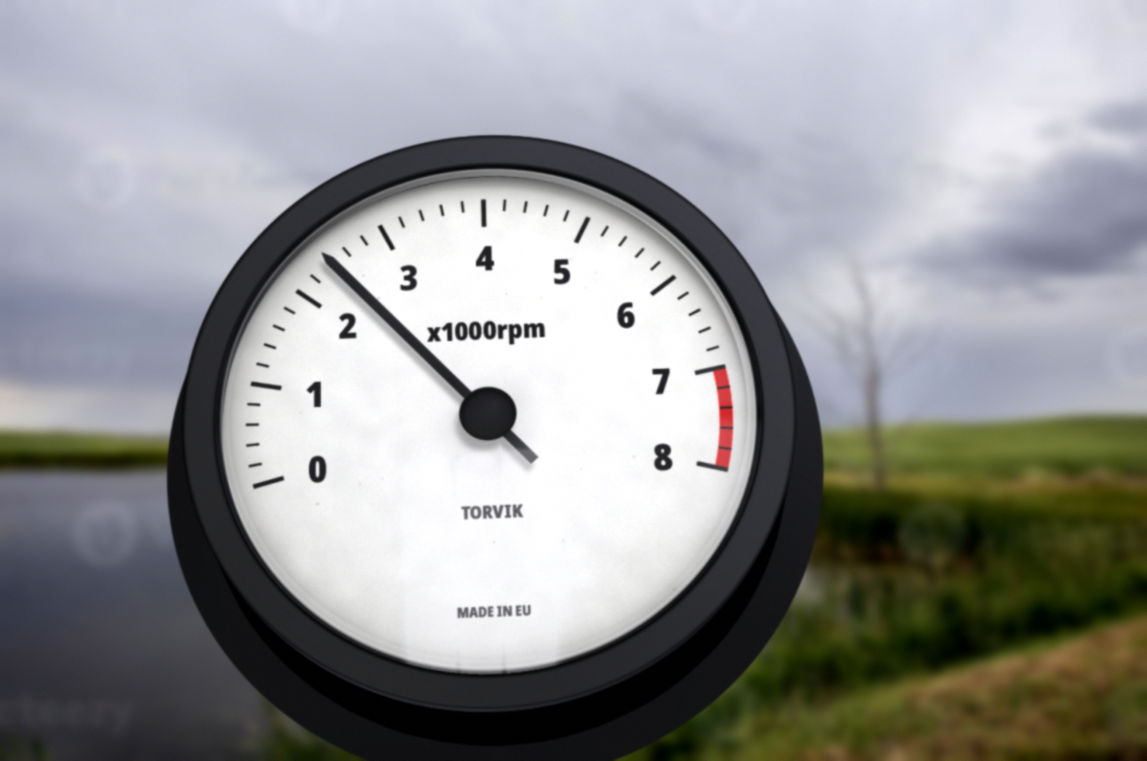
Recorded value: 2400 rpm
